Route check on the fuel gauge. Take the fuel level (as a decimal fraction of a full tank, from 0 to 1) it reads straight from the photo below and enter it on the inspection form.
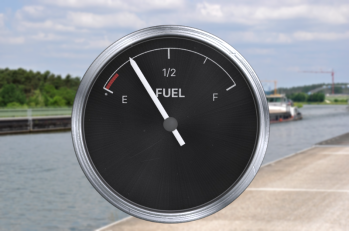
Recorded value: 0.25
